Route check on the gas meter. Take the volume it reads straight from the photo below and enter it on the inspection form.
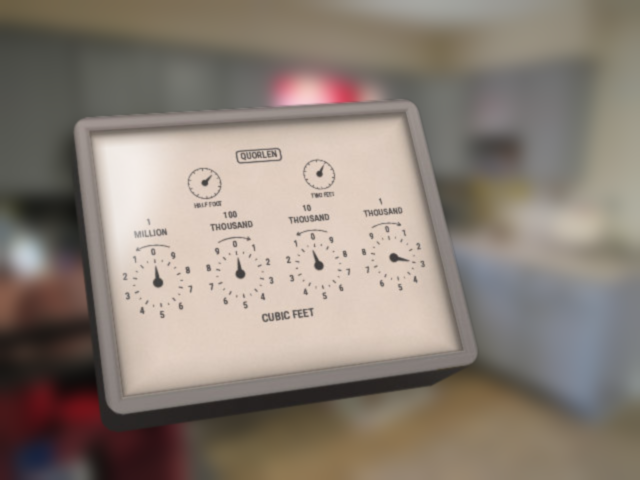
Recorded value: 300 ft³
